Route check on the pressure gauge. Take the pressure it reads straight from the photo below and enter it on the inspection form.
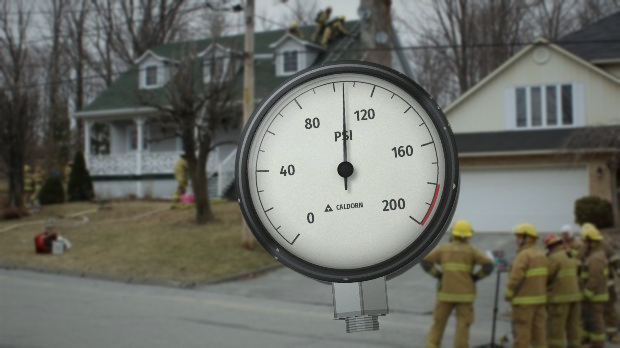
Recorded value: 105 psi
